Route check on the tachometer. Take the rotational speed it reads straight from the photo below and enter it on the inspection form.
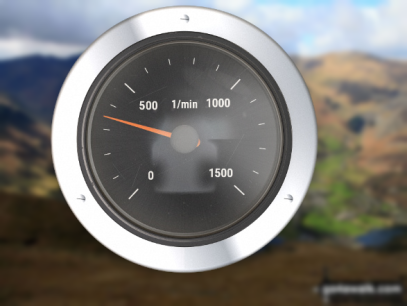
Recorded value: 350 rpm
